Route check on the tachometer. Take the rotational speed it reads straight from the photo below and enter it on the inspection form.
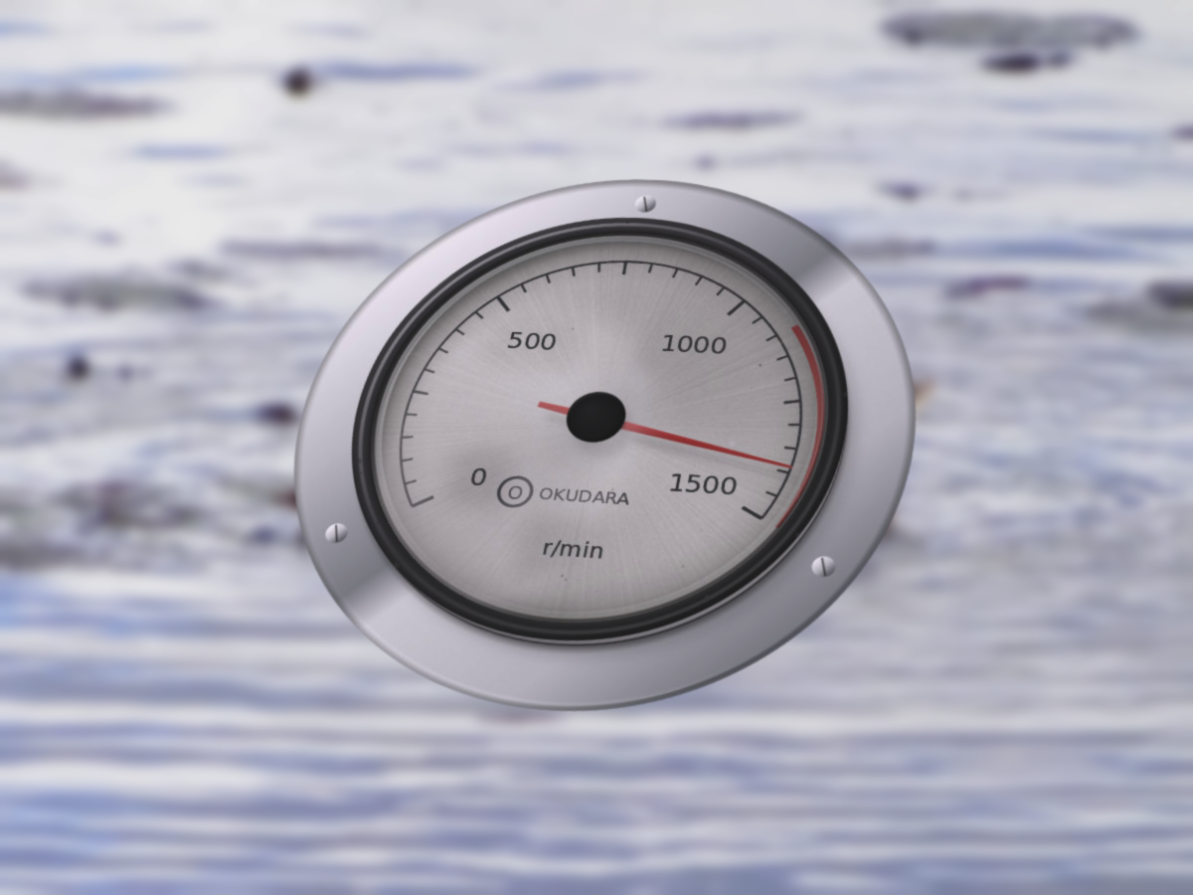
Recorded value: 1400 rpm
